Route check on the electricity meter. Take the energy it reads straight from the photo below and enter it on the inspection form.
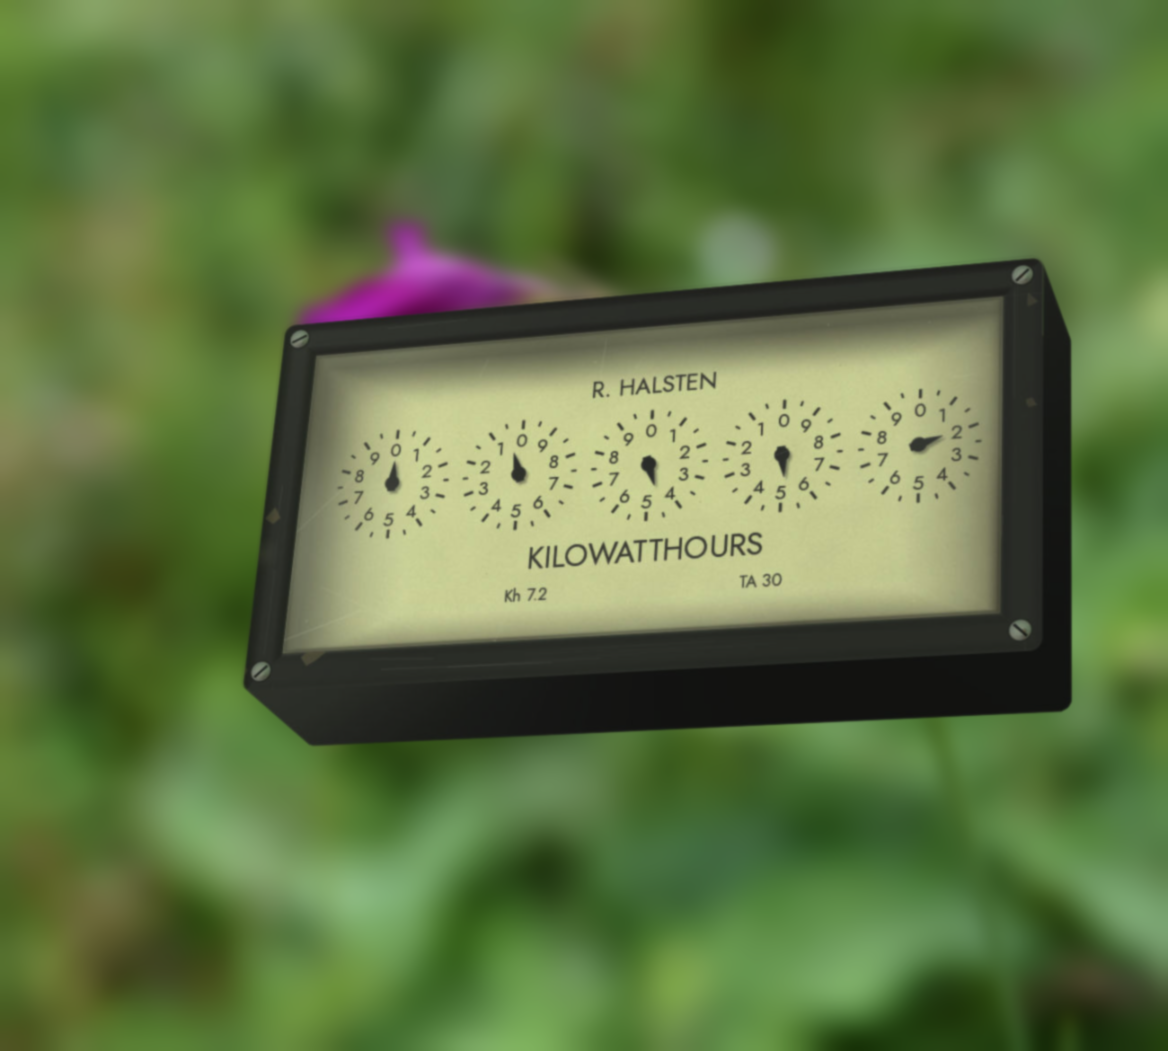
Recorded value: 452 kWh
